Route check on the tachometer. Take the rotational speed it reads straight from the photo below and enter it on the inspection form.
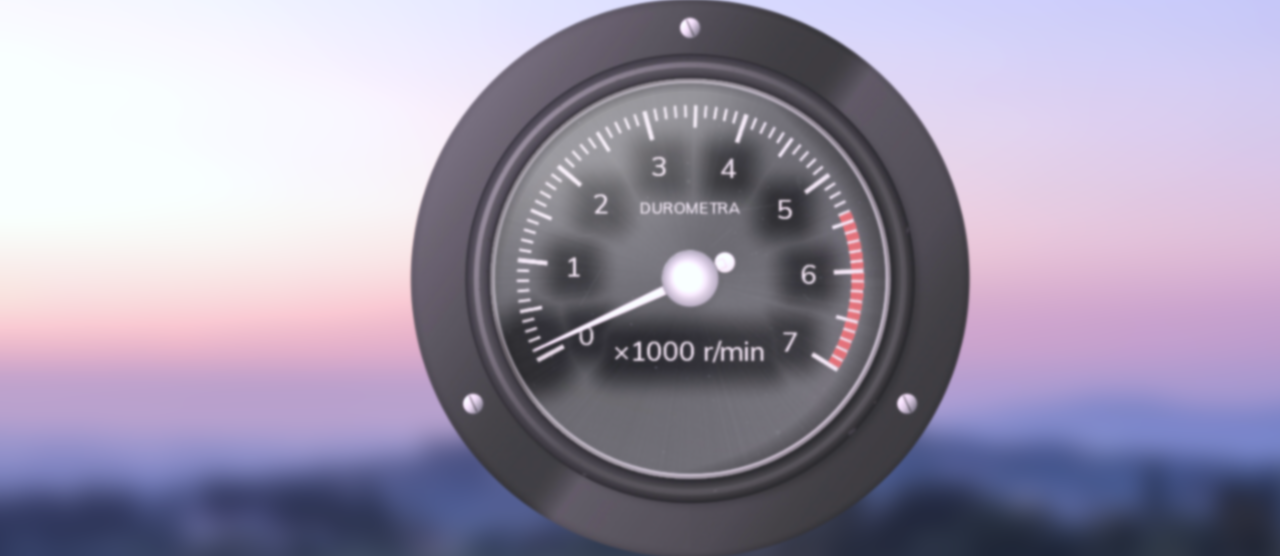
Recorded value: 100 rpm
